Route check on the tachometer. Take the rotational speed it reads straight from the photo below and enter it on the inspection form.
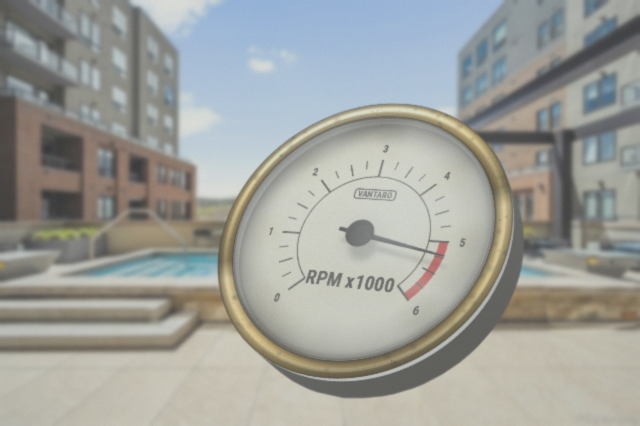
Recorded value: 5250 rpm
